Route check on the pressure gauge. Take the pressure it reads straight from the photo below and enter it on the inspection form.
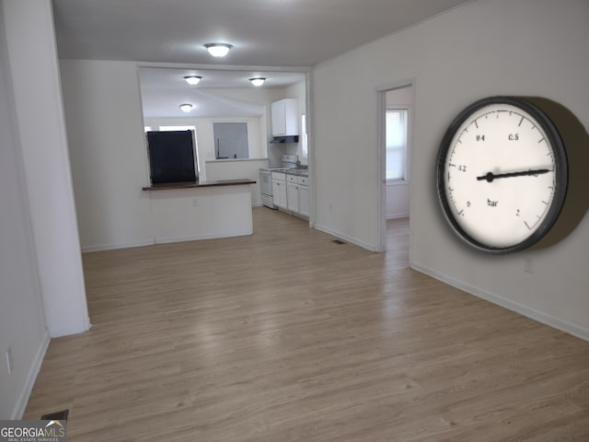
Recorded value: 0.8 bar
